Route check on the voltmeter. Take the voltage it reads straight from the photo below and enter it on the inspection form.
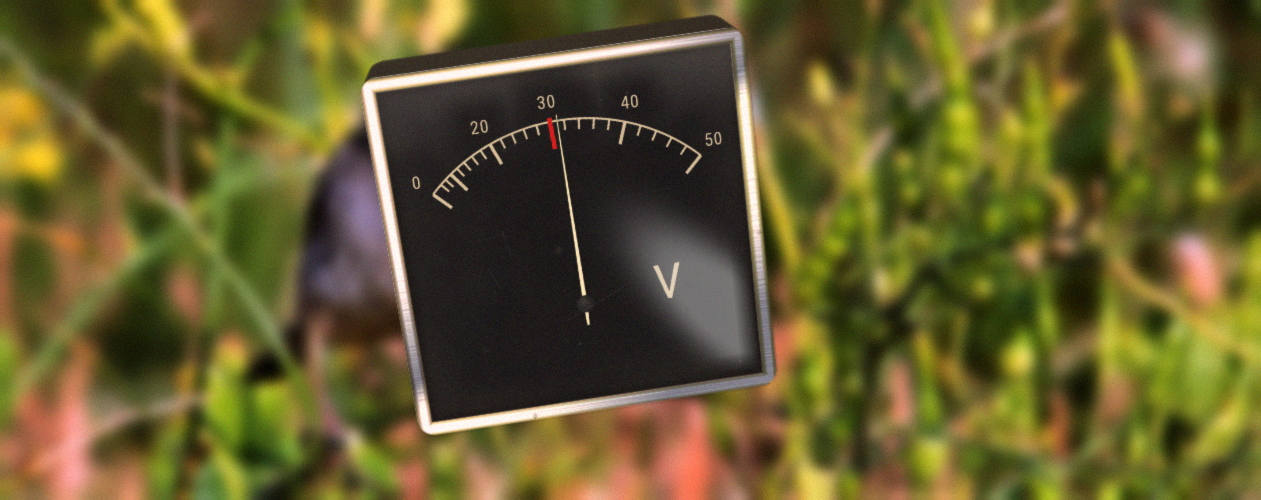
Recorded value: 31 V
